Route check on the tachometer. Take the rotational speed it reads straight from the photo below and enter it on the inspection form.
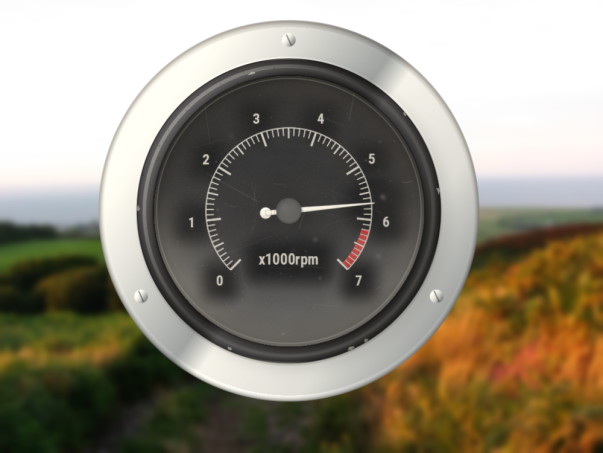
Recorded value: 5700 rpm
